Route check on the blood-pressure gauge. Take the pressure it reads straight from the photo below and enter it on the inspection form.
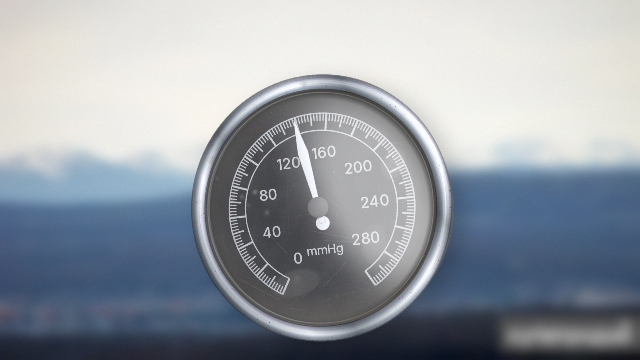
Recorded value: 140 mmHg
